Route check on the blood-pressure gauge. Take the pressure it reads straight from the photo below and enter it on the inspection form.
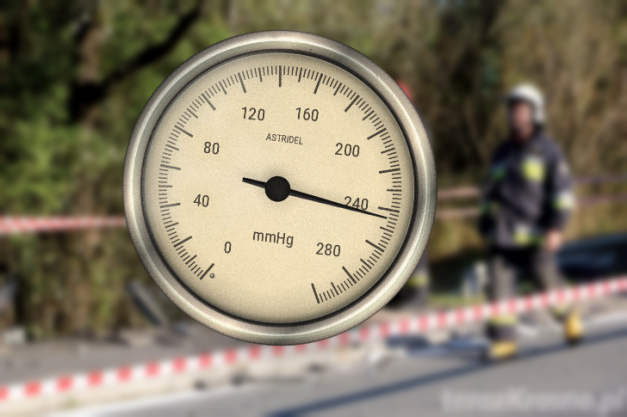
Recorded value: 244 mmHg
